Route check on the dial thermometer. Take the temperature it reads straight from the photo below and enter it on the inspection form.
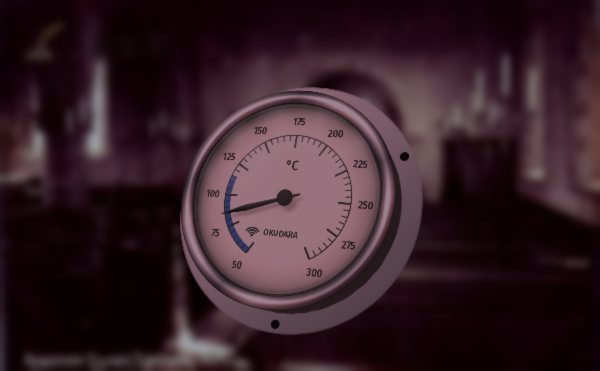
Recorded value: 85 °C
